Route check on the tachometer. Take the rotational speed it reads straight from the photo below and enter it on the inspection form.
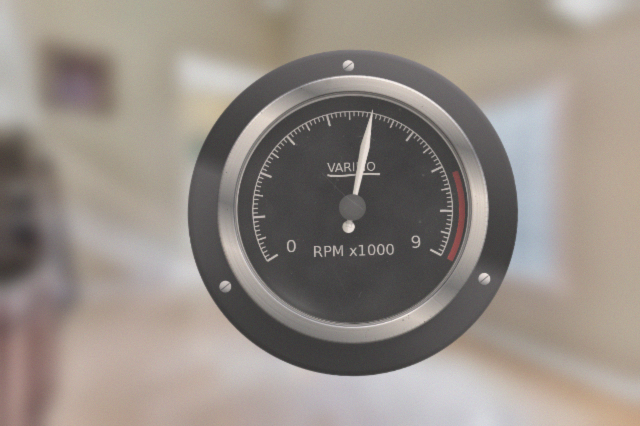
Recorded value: 5000 rpm
